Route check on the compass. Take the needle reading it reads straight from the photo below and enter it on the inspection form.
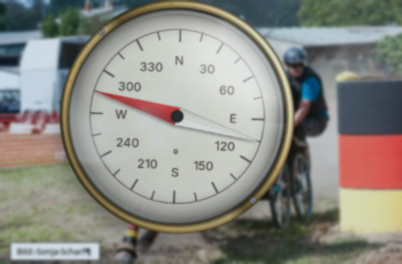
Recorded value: 285 °
